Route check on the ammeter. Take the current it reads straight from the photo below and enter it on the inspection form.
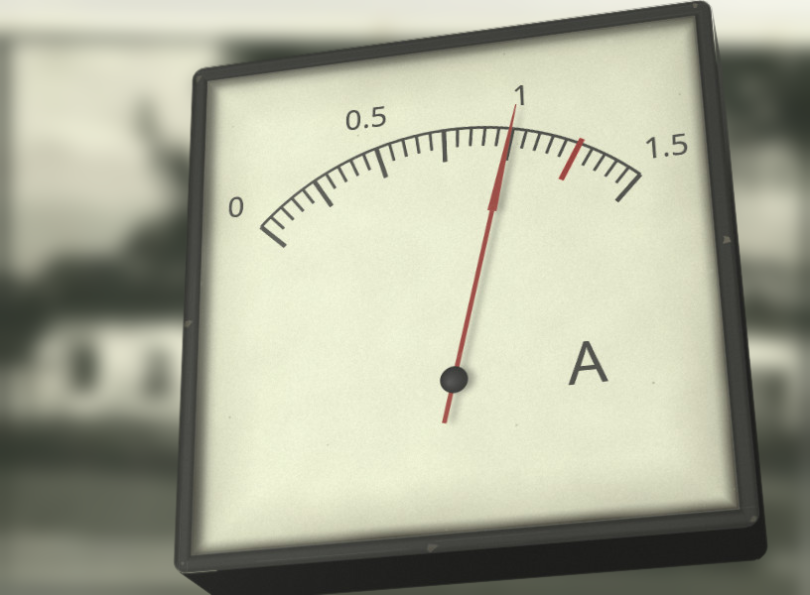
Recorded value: 1 A
